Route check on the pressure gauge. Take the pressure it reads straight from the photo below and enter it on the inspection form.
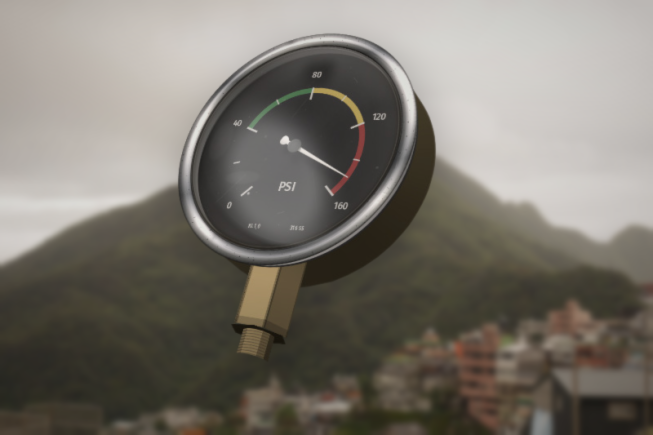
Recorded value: 150 psi
